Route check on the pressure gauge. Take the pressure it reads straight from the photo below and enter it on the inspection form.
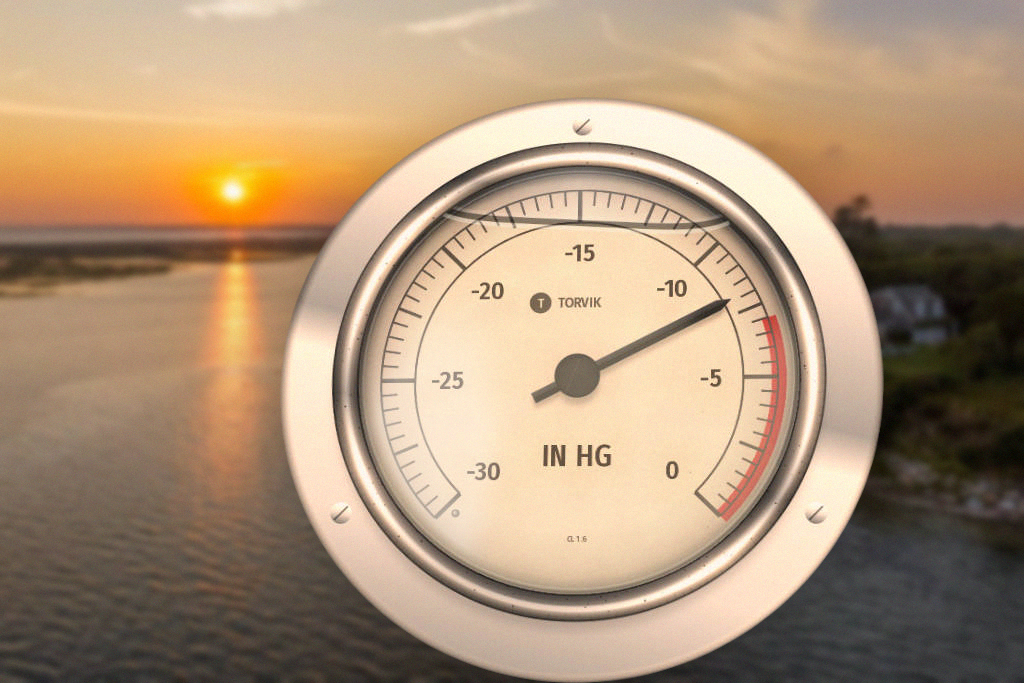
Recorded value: -8 inHg
